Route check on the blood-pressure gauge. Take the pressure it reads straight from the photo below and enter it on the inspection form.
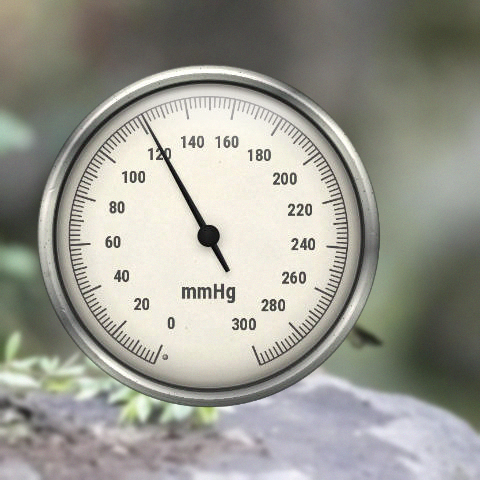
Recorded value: 122 mmHg
